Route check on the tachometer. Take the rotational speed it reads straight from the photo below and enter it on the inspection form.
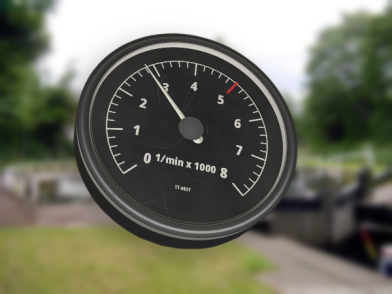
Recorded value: 2800 rpm
